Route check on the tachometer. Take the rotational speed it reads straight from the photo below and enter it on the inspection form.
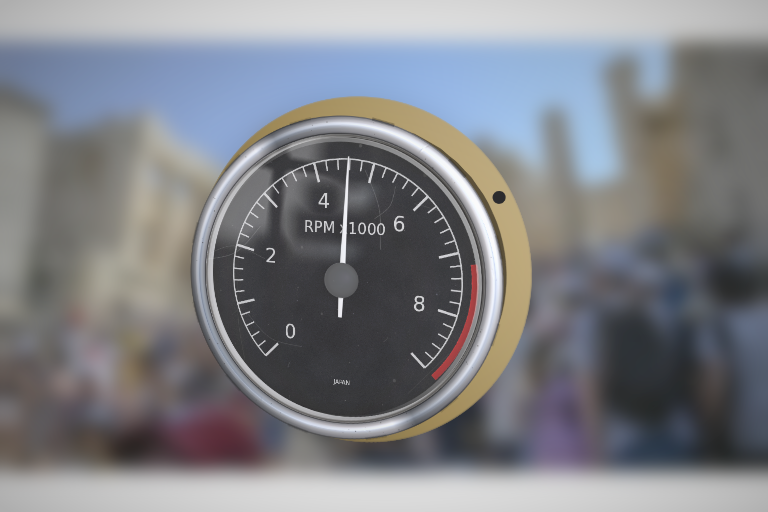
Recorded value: 4600 rpm
